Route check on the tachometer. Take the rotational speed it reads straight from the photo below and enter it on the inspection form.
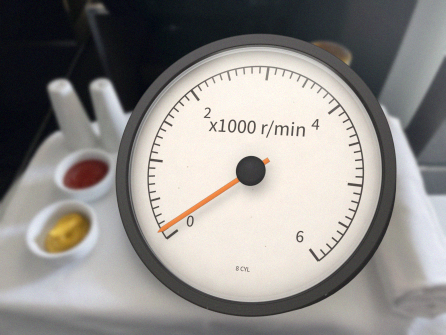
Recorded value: 100 rpm
